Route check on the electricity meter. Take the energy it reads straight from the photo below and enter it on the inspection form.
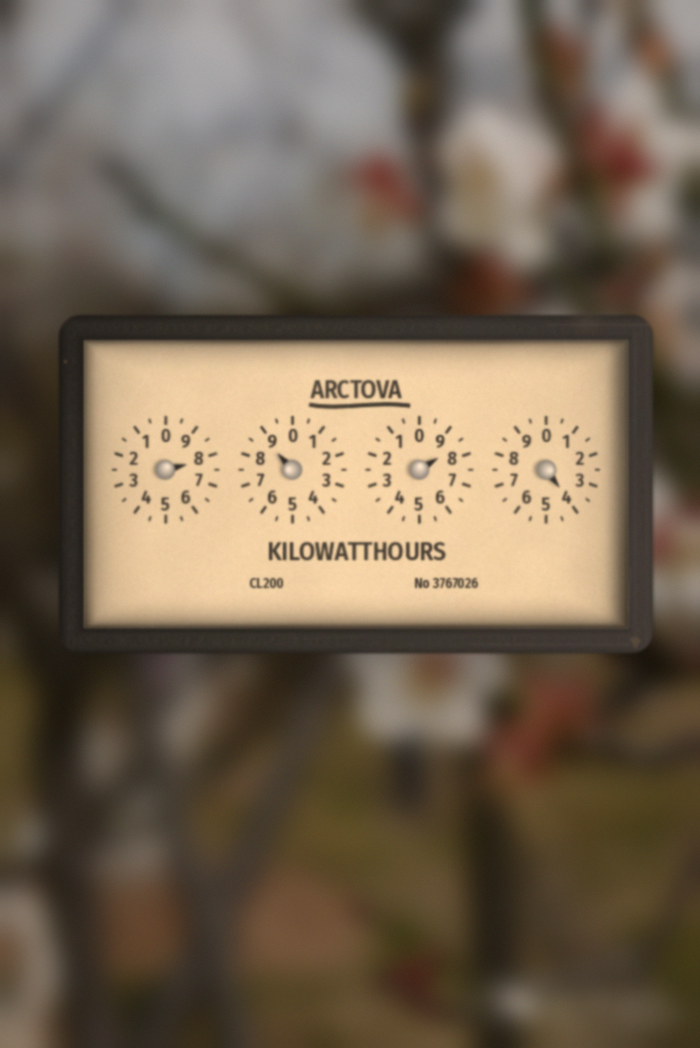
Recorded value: 7884 kWh
